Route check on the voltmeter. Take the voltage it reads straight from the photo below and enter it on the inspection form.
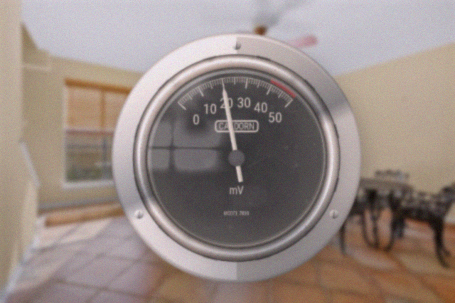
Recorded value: 20 mV
